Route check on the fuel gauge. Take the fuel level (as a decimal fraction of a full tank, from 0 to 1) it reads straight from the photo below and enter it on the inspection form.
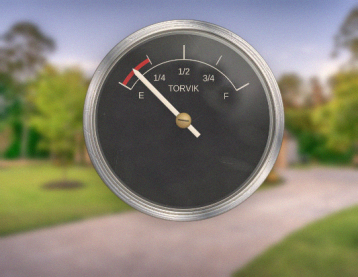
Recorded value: 0.125
